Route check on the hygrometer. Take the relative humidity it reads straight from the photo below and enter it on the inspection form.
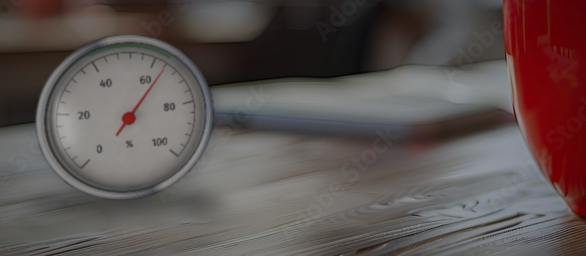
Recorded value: 64 %
